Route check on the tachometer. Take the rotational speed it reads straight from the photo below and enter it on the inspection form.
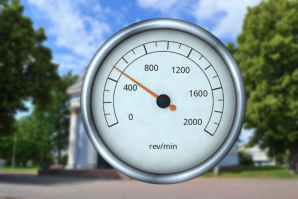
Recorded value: 500 rpm
